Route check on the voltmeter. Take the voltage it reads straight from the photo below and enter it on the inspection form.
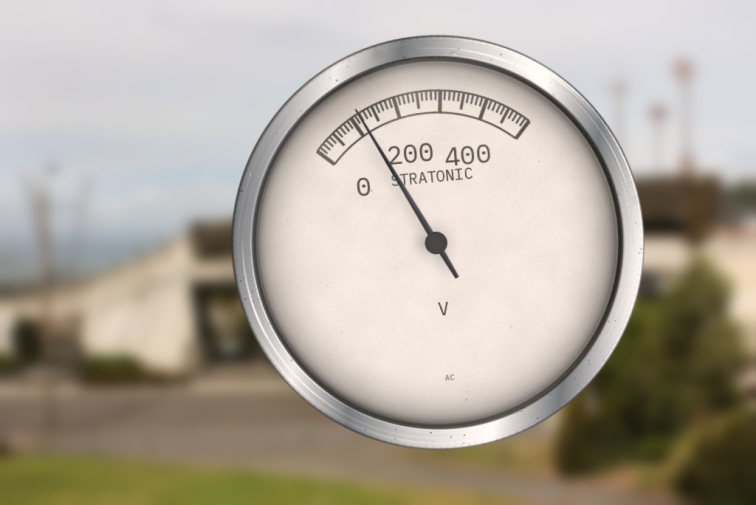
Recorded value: 120 V
